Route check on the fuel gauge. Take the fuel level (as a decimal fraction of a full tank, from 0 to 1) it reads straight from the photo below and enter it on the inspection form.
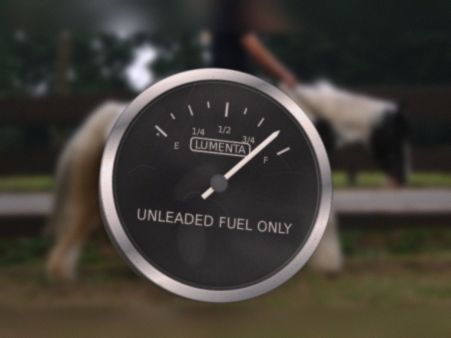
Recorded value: 0.875
